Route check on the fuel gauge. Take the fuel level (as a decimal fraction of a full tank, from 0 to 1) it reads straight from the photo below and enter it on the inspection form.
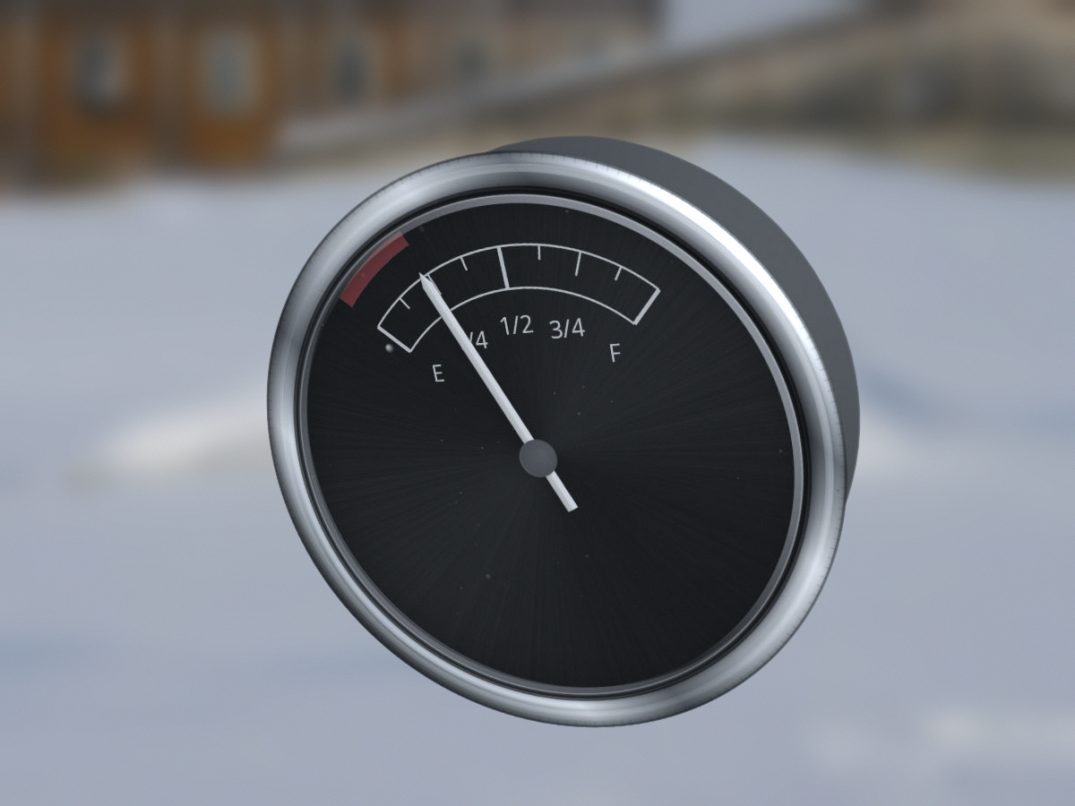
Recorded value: 0.25
